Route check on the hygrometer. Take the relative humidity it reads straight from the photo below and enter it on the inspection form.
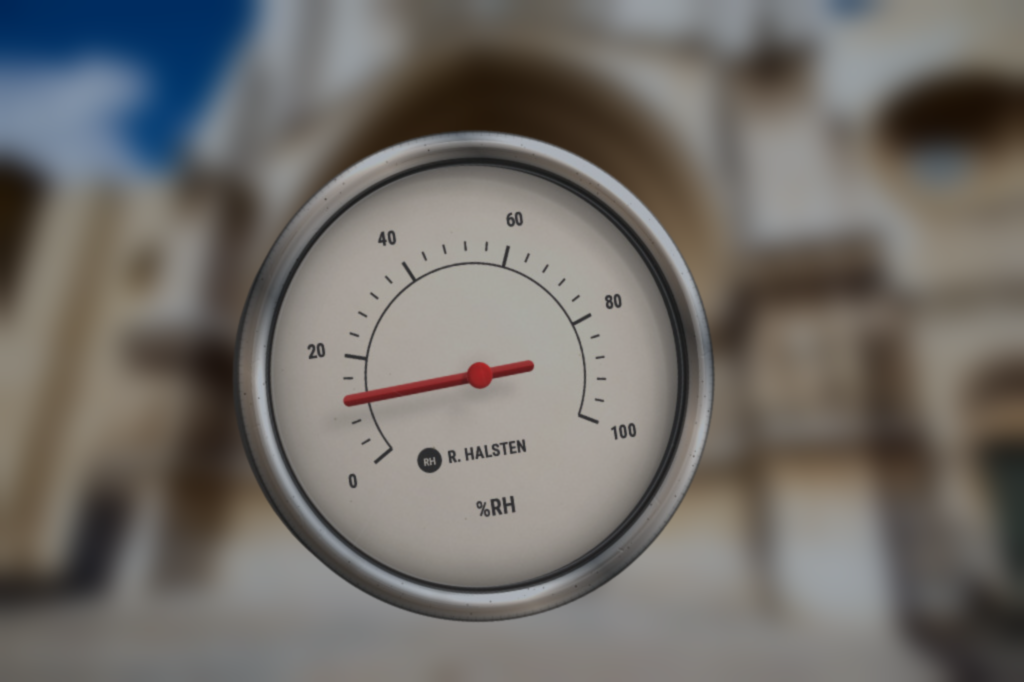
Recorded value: 12 %
